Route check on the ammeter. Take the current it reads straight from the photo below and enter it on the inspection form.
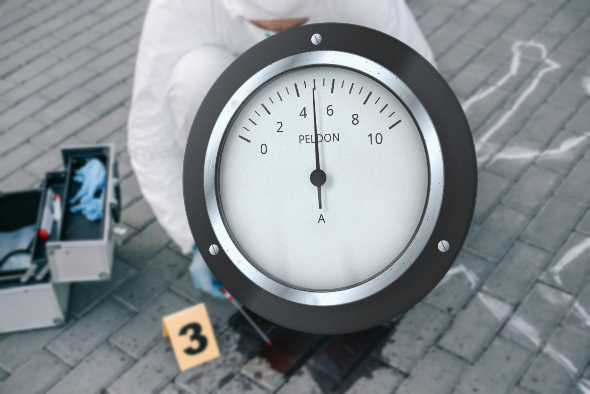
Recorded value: 5 A
